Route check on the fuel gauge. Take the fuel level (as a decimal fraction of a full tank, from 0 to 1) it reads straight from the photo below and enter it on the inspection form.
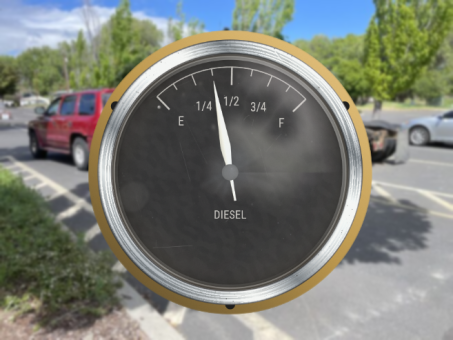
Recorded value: 0.375
